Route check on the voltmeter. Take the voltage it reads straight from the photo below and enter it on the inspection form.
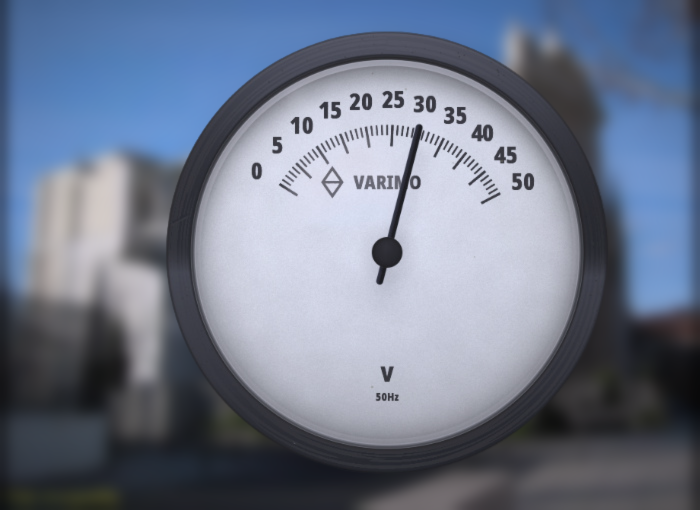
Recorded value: 30 V
